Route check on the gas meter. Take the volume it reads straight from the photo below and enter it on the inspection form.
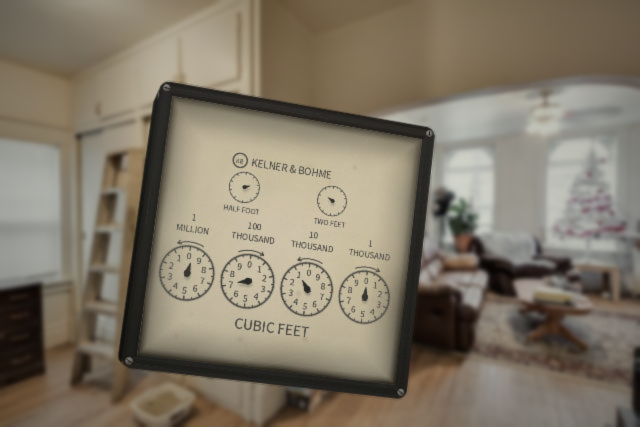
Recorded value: 971000 ft³
